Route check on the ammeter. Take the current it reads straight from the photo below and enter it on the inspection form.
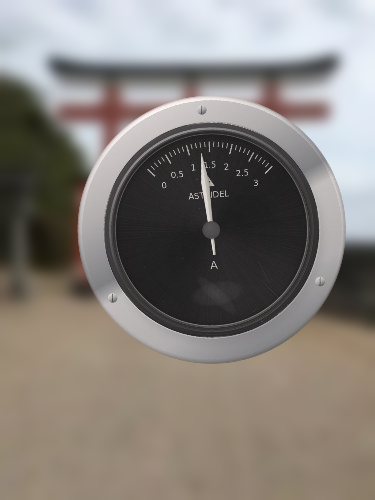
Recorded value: 1.3 A
